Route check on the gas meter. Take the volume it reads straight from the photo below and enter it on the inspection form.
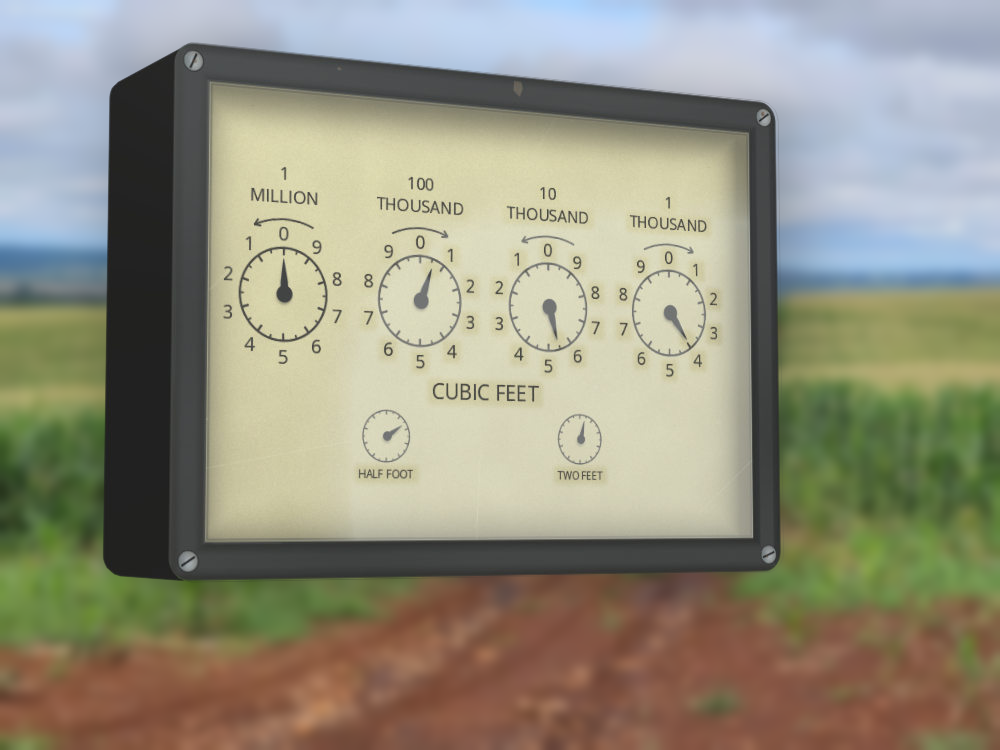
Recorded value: 5400 ft³
